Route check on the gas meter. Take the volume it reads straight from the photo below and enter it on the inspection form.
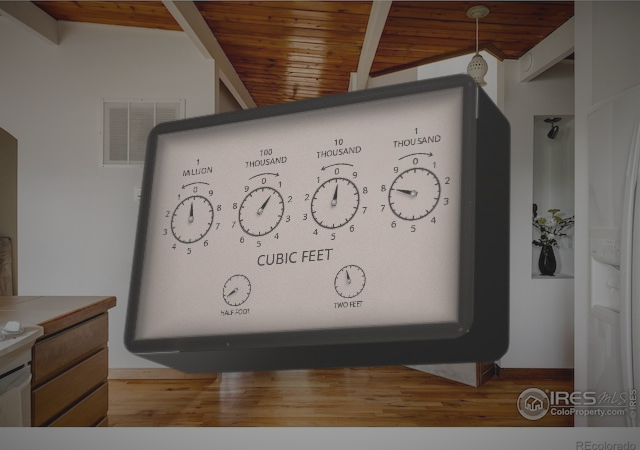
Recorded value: 9800 ft³
